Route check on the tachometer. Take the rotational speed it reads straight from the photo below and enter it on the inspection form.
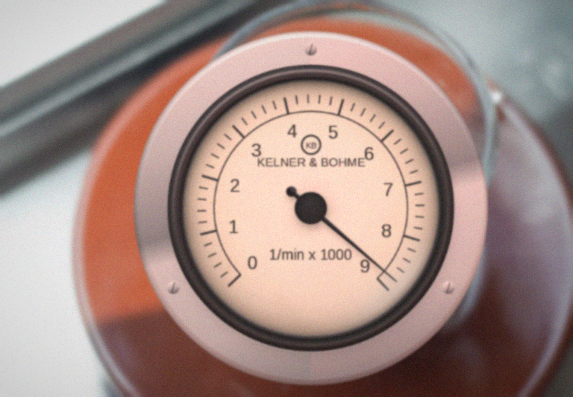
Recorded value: 8800 rpm
